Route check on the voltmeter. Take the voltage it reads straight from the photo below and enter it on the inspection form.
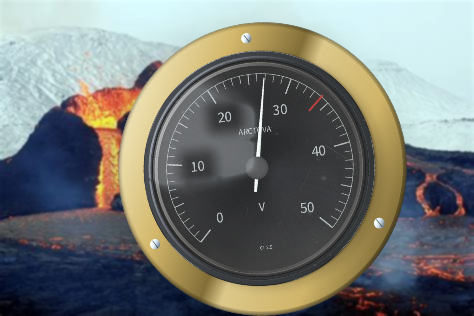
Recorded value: 27 V
